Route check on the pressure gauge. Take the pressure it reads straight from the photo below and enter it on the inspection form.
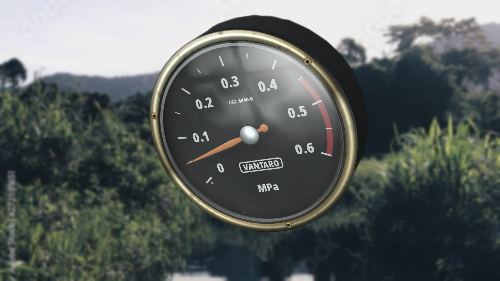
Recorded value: 0.05 MPa
